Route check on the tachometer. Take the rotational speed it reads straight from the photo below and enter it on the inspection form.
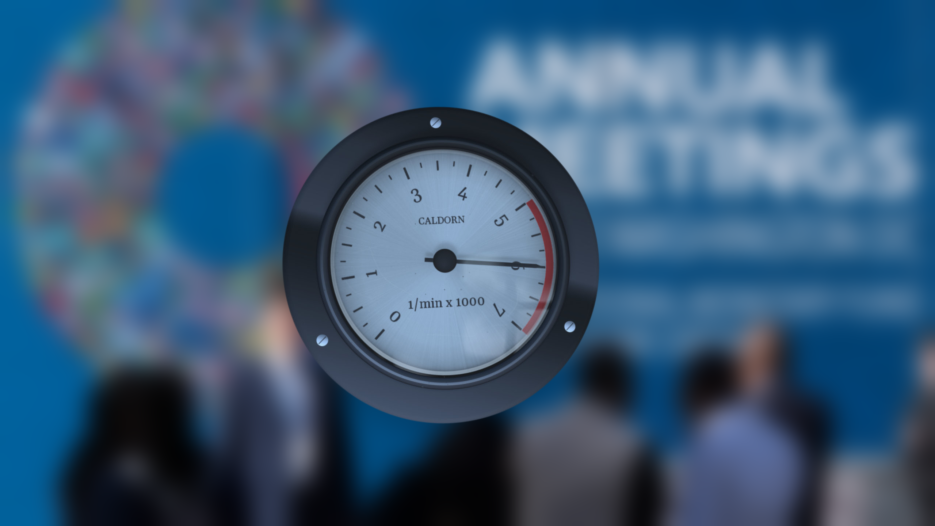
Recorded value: 6000 rpm
